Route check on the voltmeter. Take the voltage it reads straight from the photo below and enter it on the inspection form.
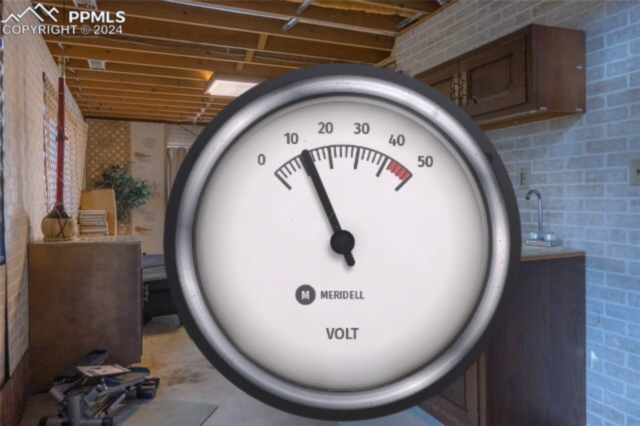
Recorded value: 12 V
